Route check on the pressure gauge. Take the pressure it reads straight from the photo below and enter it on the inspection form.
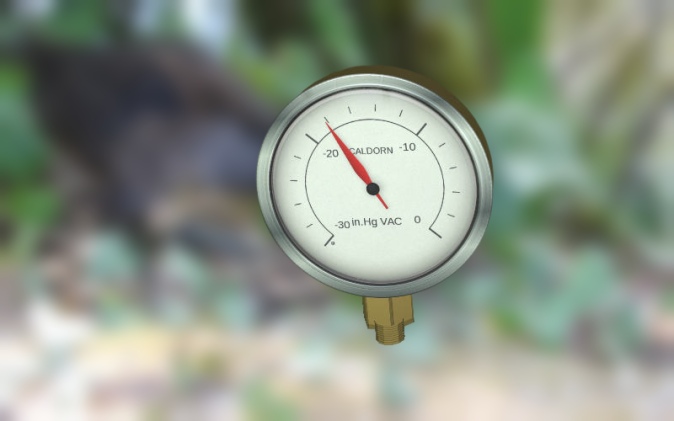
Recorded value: -18 inHg
